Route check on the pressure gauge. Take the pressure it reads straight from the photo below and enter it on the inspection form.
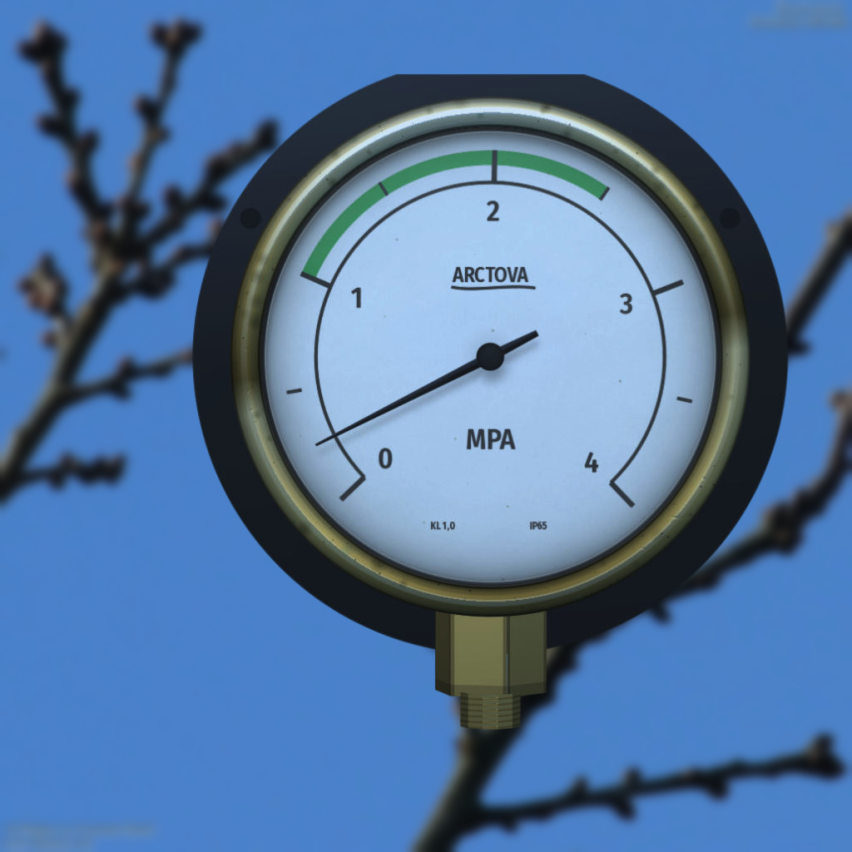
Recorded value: 0.25 MPa
